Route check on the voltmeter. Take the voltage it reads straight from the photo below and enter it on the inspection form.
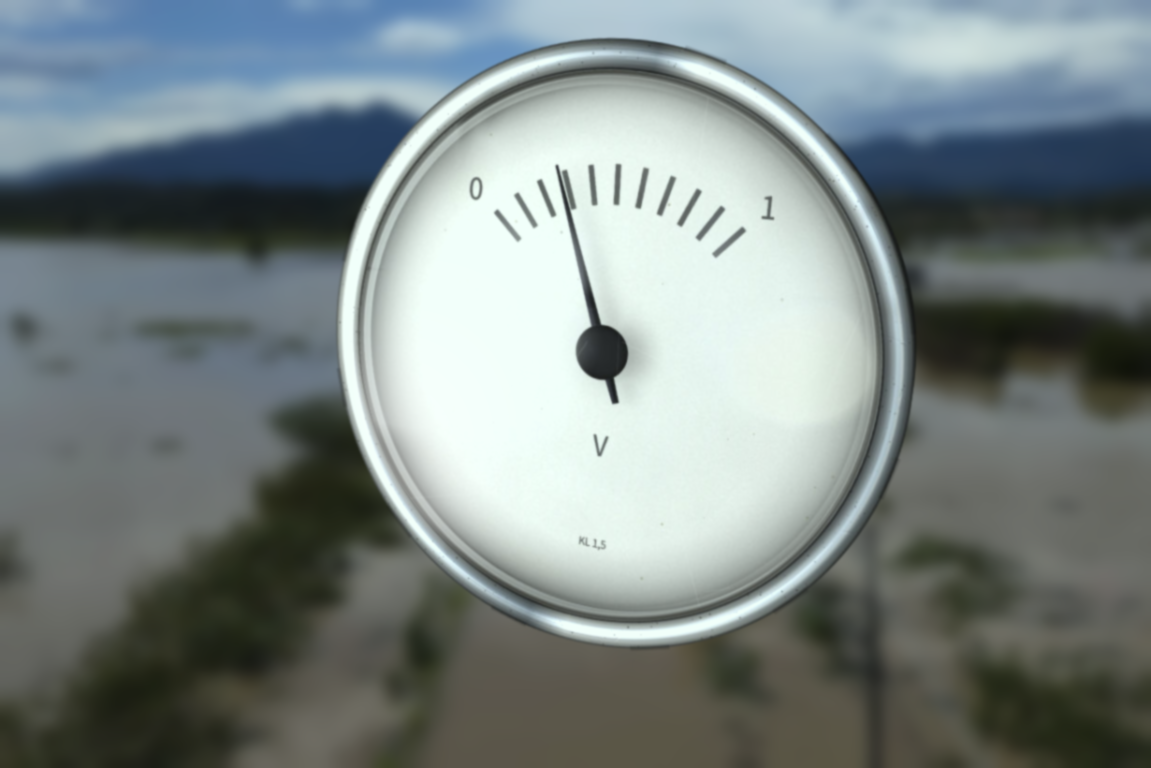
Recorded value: 0.3 V
